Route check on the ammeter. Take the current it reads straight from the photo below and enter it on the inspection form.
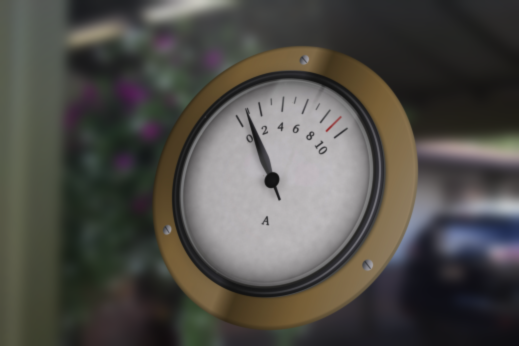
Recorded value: 1 A
